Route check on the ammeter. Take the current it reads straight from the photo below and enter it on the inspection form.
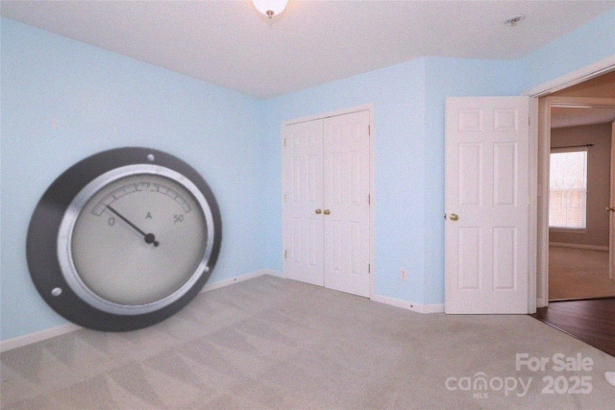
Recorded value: 5 A
